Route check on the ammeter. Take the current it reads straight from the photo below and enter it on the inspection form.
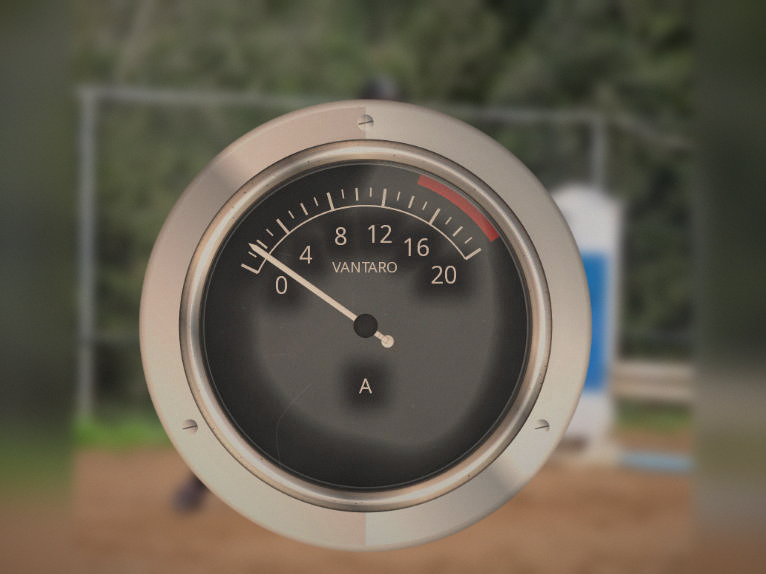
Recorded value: 1.5 A
